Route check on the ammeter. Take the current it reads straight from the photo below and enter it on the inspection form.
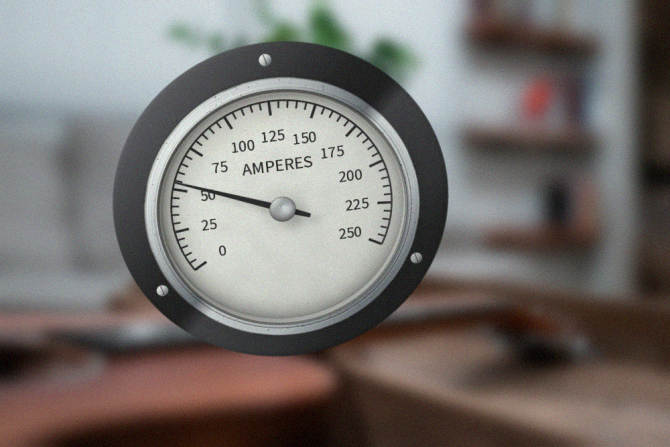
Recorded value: 55 A
